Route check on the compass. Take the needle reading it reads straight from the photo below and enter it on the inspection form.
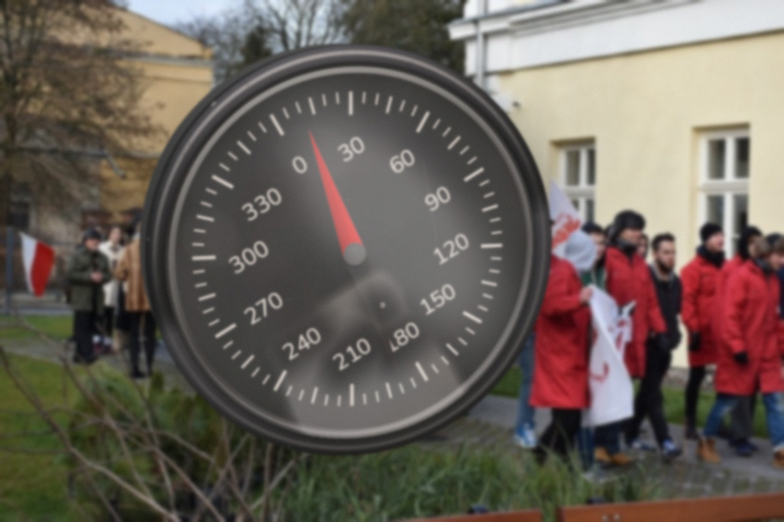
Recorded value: 10 °
